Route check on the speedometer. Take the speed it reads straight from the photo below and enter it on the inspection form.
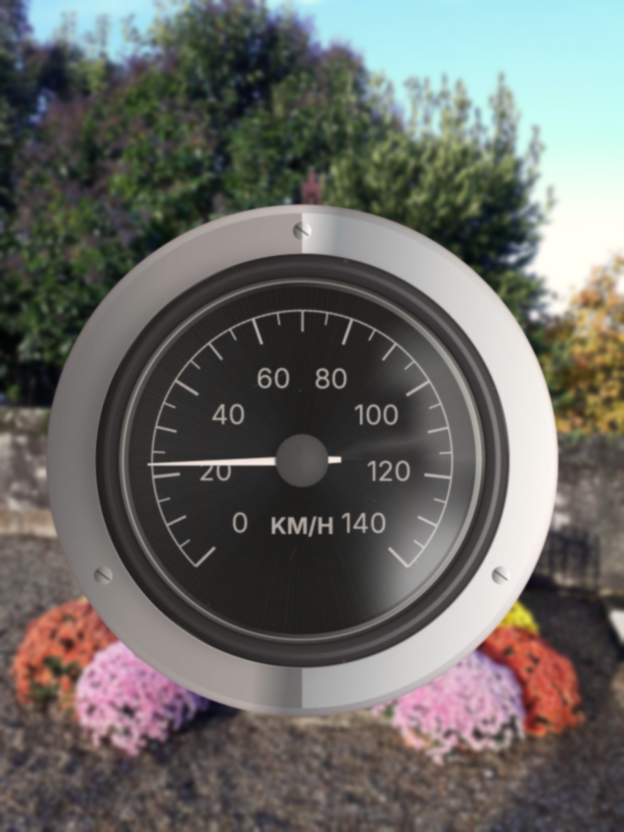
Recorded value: 22.5 km/h
